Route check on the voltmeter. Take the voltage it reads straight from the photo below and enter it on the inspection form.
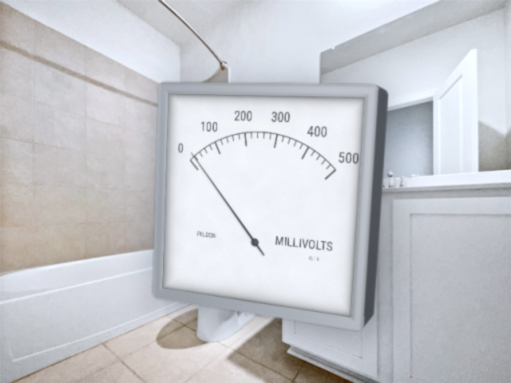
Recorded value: 20 mV
